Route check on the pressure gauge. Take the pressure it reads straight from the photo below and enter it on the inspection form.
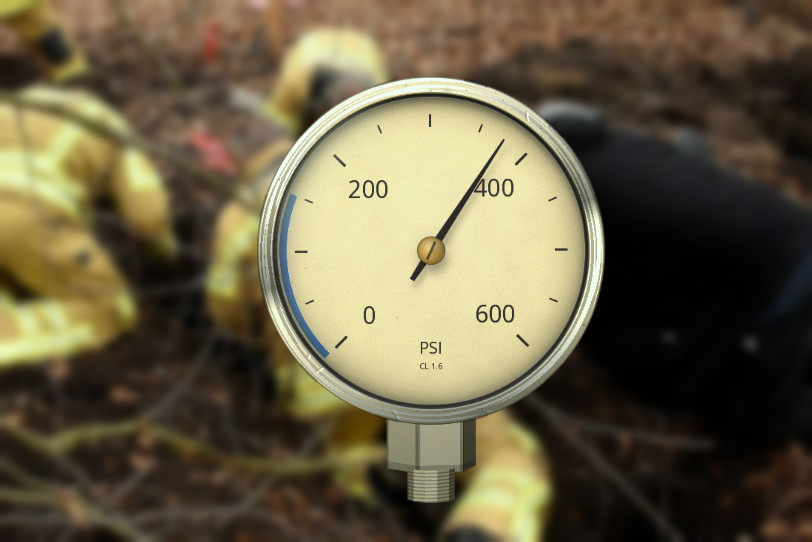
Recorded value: 375 psi
